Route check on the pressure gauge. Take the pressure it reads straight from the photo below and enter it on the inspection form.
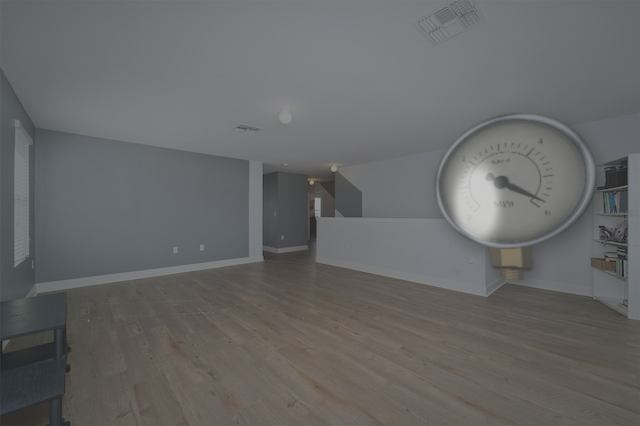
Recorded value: 5.8 MPa
